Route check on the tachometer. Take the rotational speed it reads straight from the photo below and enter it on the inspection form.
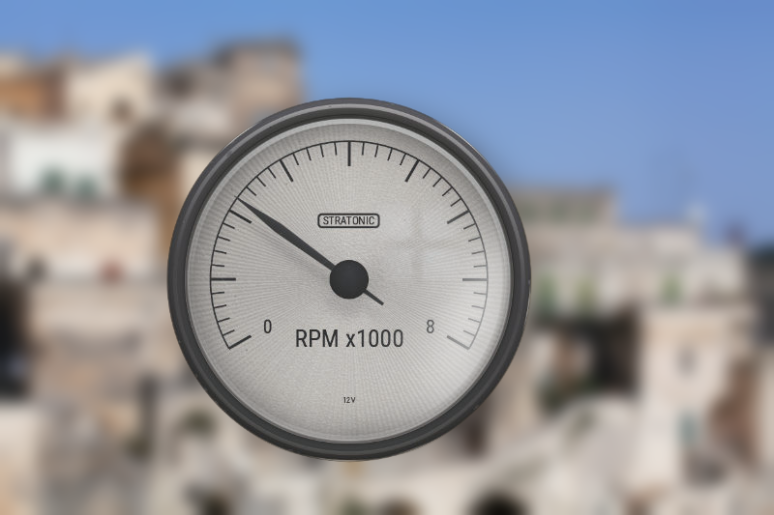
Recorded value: 2200 rpm
